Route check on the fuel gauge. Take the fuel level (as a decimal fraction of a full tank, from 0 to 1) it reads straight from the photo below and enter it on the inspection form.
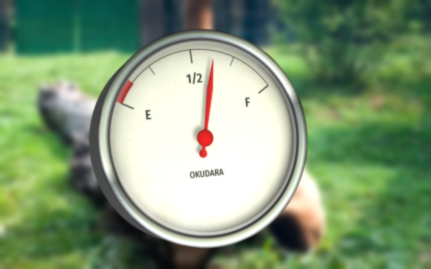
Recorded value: 0.625
